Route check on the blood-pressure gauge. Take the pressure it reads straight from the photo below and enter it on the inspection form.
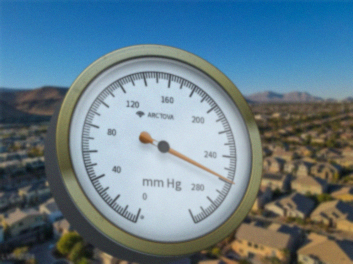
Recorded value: 260 mmHg
